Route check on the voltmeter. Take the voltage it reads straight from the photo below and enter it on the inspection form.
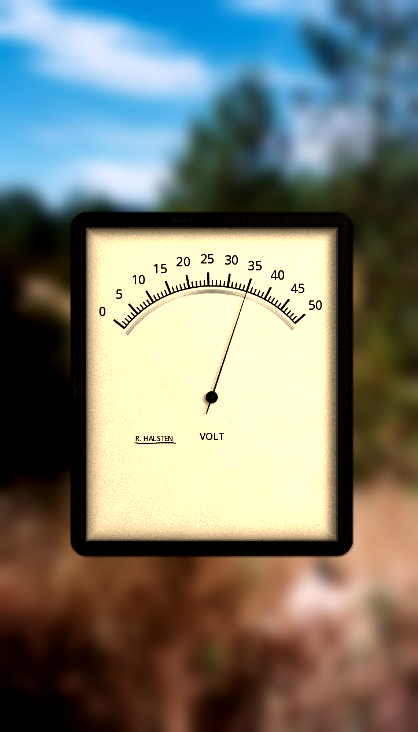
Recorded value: 35 V
